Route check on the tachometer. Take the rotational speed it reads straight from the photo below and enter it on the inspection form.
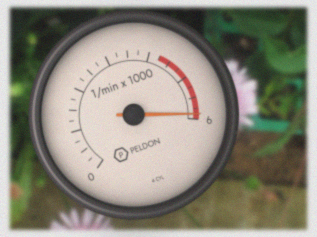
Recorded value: 5875 rpm
